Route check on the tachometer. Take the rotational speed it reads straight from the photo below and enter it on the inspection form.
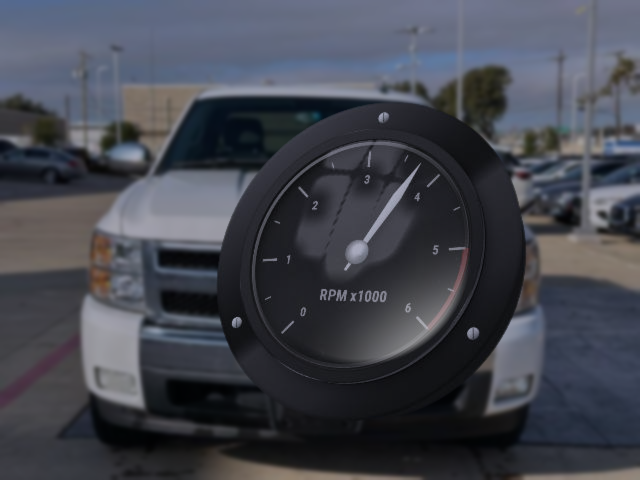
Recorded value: 3750 rpm
